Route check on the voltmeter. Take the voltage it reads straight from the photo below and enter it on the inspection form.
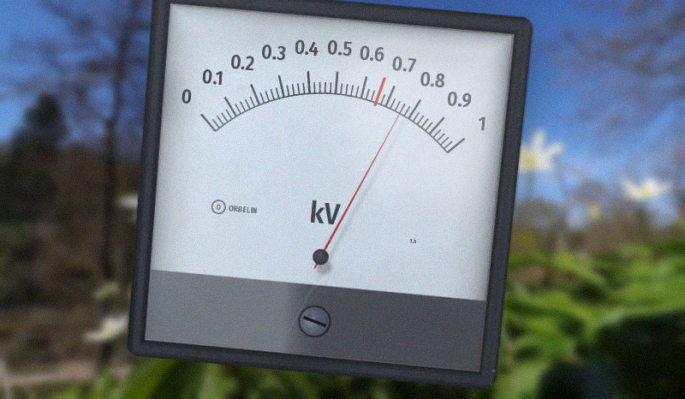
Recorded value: 0.76 kV
